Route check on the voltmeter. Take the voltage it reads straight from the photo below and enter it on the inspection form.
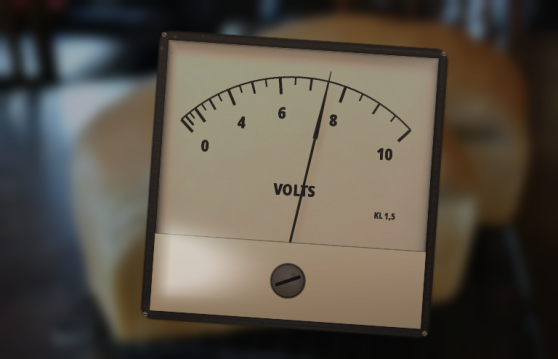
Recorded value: 7.5 V
